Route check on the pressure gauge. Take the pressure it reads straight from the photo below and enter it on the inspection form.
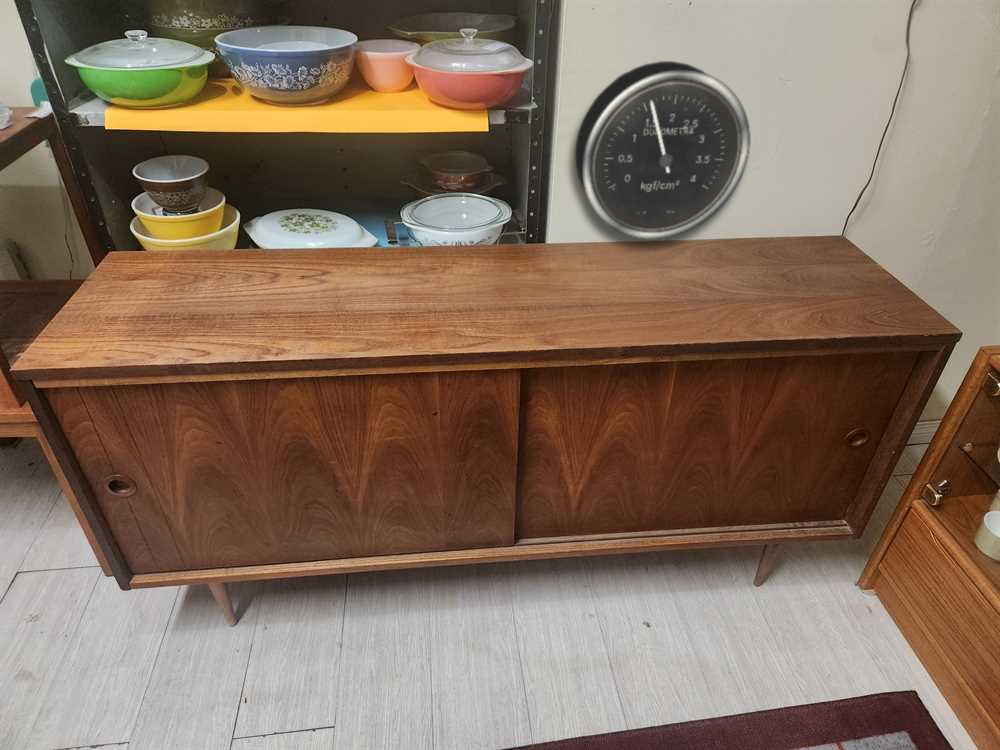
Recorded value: 1.6 kg/cm²
